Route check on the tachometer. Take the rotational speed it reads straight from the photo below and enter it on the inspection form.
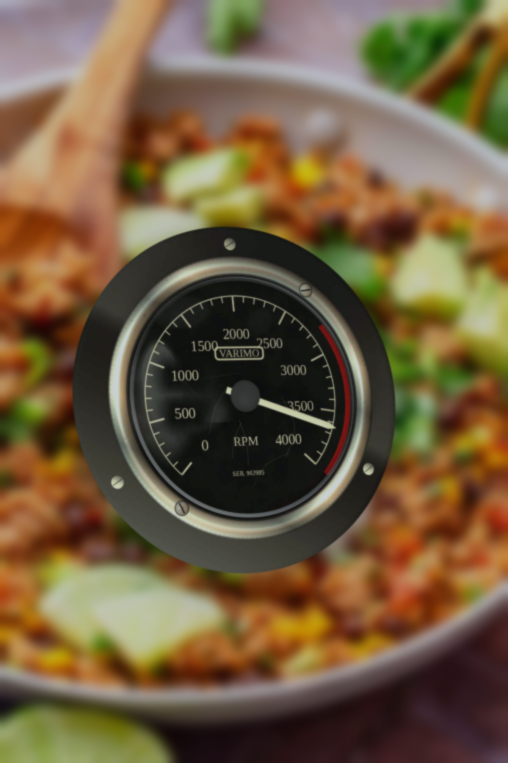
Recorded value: 3650 rpm
